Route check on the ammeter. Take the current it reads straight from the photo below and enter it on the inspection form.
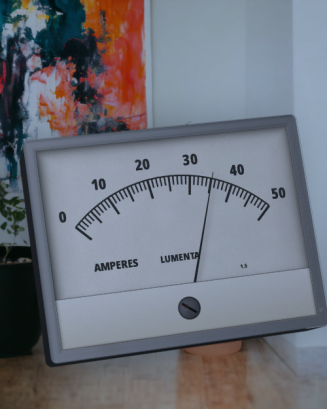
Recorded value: 35 A
